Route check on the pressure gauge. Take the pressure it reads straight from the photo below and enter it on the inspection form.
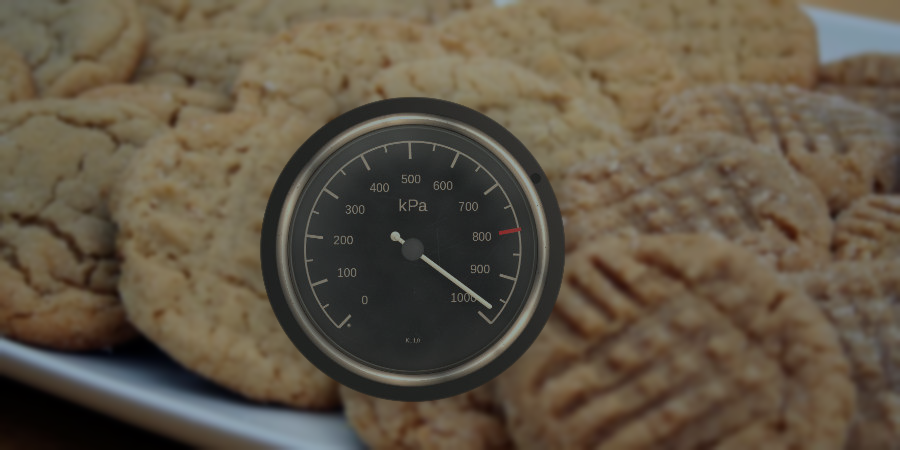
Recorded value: 975 kPa
